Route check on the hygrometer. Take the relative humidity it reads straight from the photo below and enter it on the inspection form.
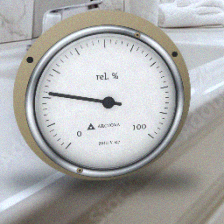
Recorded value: 22 %
